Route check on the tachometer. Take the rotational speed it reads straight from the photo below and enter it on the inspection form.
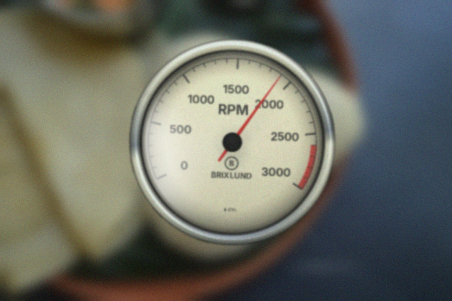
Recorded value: 1900 rpm
